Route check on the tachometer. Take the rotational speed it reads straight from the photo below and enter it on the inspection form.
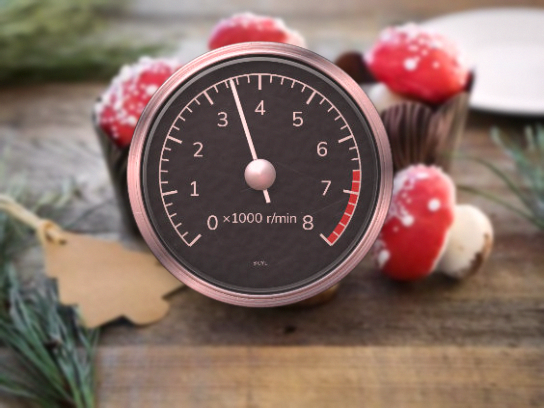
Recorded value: 3500 rpm
